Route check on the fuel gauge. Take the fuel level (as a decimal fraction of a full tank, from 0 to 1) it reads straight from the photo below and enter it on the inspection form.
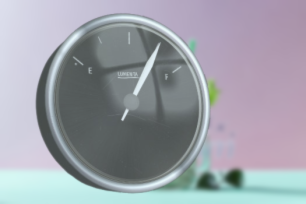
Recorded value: 0.75
